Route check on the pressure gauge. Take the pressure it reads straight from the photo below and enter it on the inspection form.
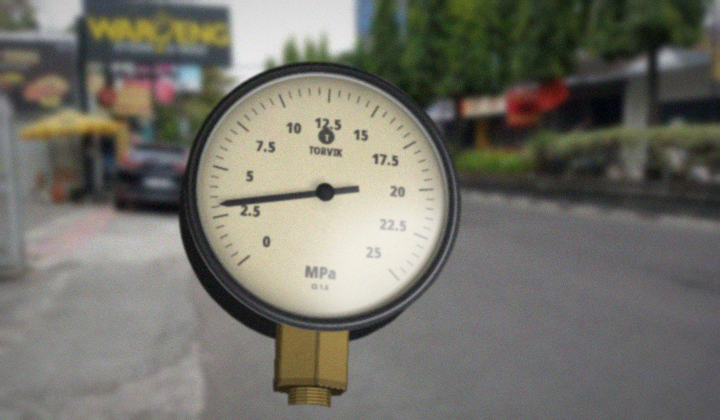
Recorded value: 3 MPa
